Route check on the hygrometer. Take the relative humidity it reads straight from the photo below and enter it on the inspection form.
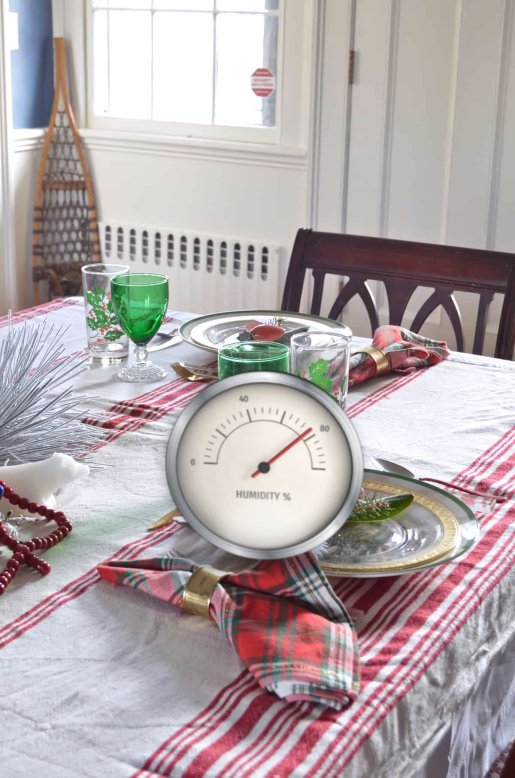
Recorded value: 76 %
